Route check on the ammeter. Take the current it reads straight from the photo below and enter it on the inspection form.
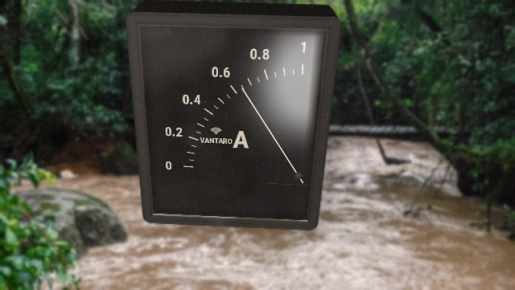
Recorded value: 0.65 A
